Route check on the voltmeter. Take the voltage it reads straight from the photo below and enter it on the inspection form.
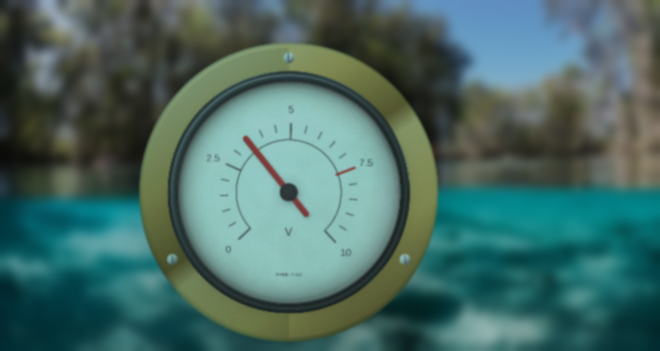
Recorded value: 3.5 V
